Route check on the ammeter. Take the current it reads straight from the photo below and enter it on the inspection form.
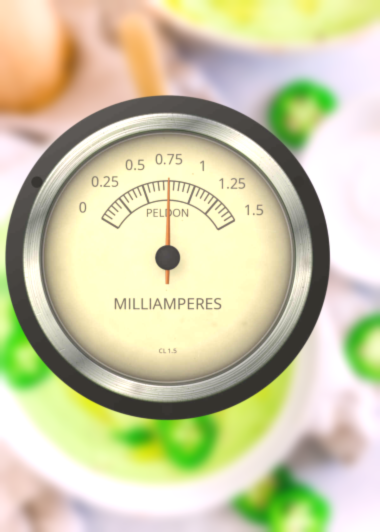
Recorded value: 0.75 mA
